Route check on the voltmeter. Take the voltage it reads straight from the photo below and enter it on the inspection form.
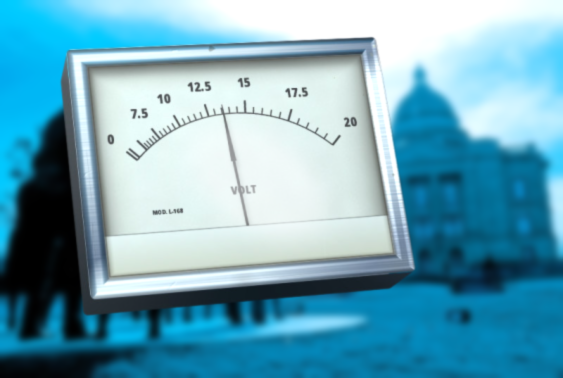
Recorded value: 13.5 V
